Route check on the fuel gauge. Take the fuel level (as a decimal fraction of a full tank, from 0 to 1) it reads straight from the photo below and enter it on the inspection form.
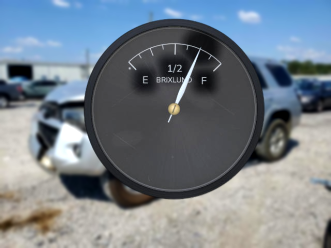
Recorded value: 0.75
